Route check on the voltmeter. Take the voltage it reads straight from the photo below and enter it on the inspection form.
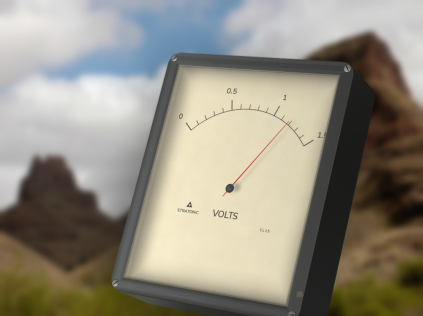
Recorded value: 1.2 V
